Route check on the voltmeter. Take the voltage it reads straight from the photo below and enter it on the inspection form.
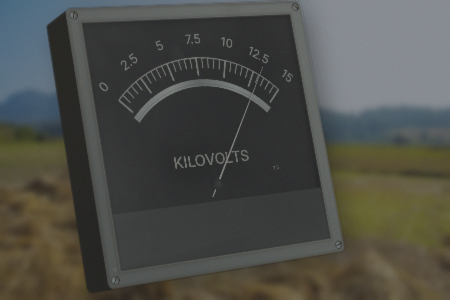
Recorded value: 13 kV
